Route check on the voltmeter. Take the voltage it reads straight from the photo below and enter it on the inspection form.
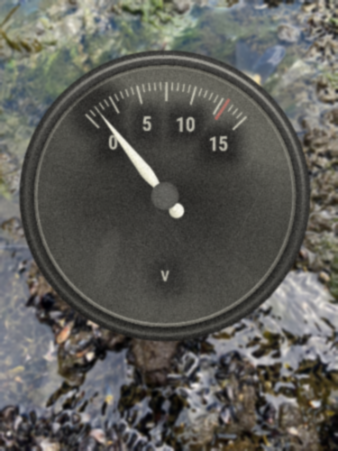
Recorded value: 1 V
